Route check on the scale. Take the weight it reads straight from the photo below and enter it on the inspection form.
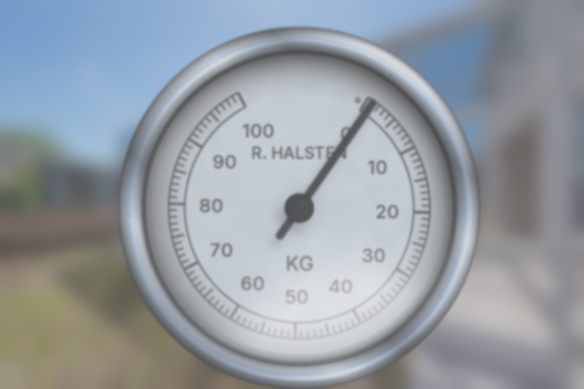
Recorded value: 1 kg
